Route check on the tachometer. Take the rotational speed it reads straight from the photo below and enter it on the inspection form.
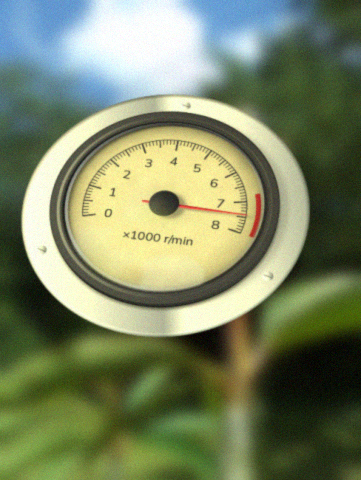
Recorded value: 7500 rpm
